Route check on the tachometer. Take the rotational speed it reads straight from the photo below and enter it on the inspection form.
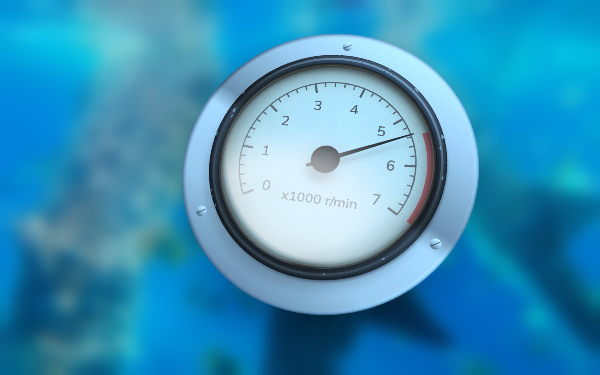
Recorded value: 5400 rpm
